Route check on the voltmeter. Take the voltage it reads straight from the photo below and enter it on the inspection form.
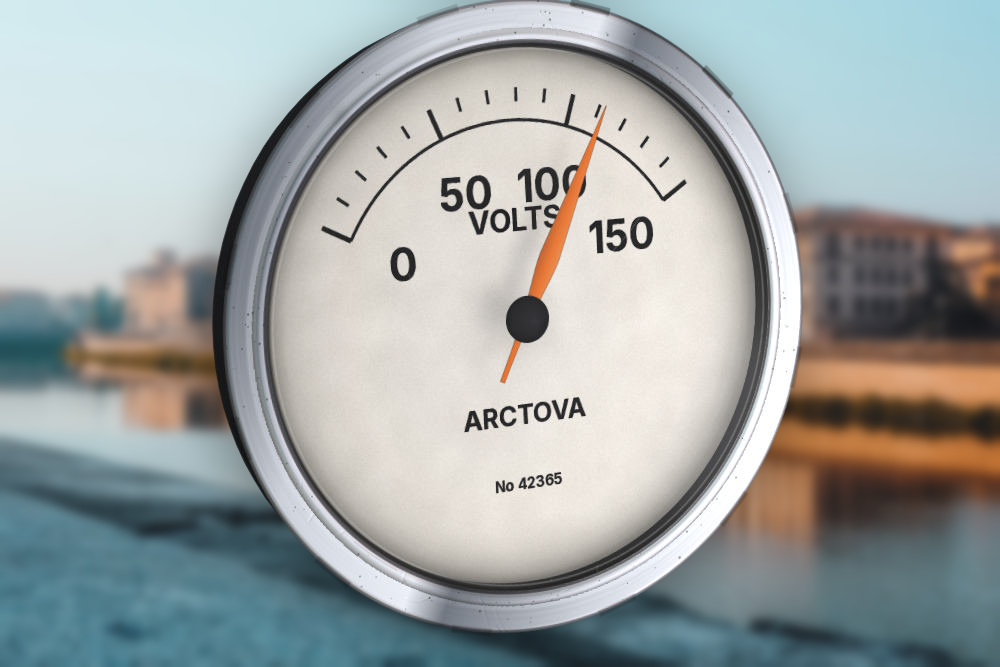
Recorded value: 110 V
